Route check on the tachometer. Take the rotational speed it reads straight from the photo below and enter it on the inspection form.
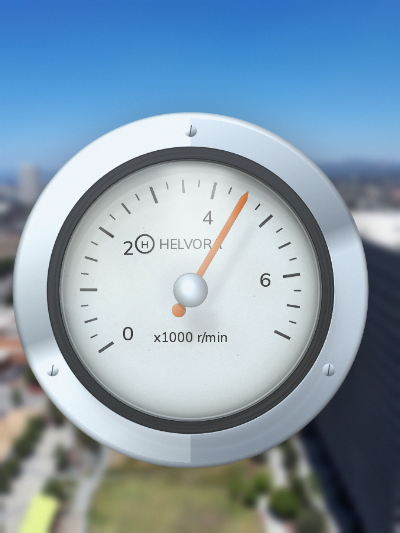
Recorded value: 4500 rpm
